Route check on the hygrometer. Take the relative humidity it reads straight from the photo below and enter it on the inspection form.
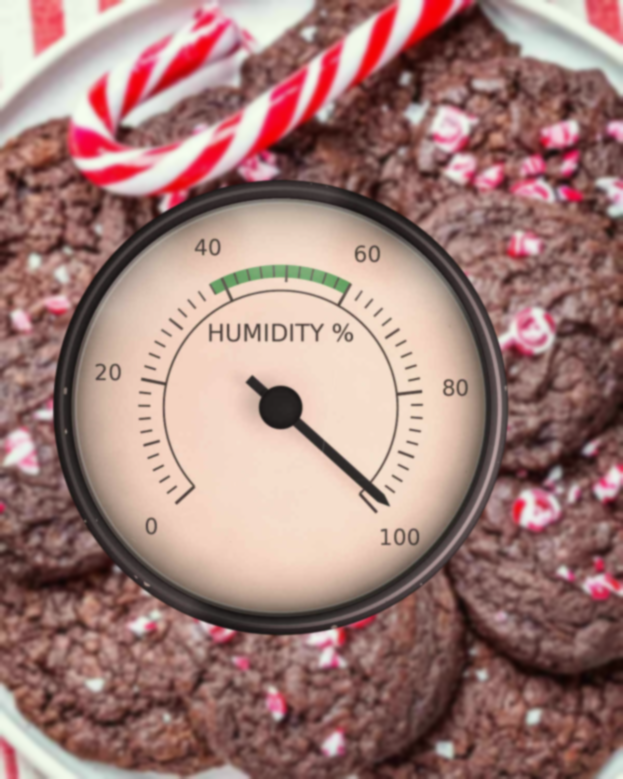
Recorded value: 98 %
